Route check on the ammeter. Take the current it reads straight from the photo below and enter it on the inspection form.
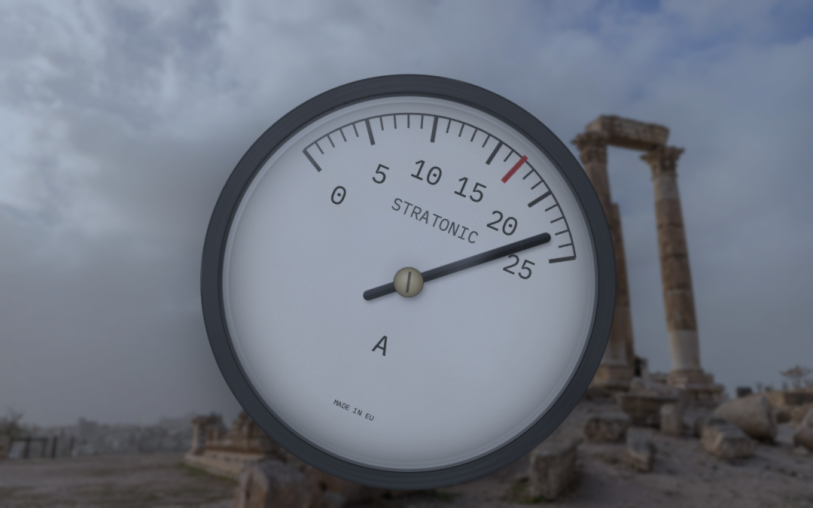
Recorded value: 23 A
